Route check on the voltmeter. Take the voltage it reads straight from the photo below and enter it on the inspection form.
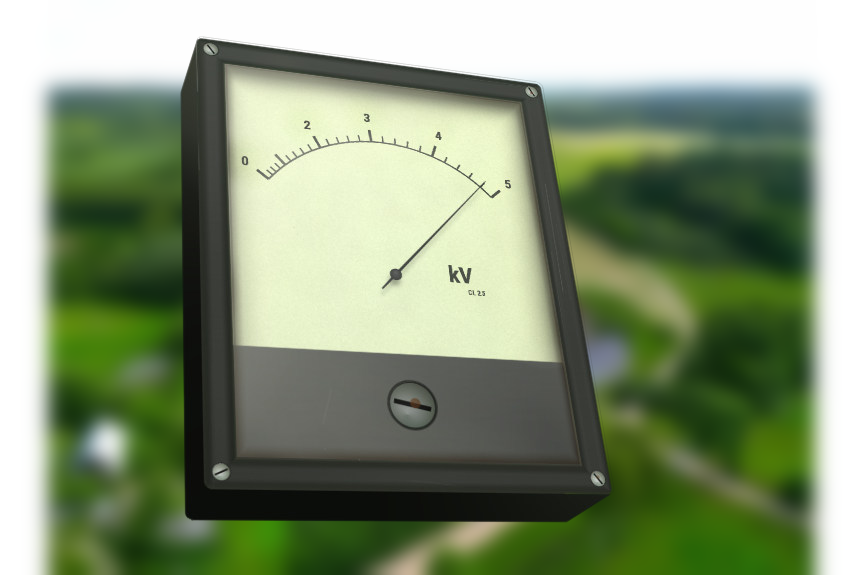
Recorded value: 4.8 kV
